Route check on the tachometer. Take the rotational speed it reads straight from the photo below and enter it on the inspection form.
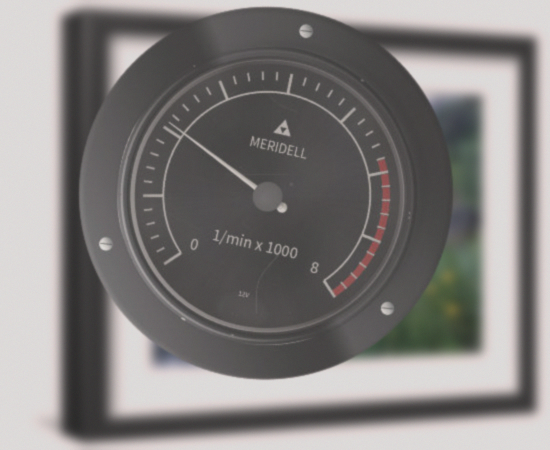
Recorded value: 2100 rpm
